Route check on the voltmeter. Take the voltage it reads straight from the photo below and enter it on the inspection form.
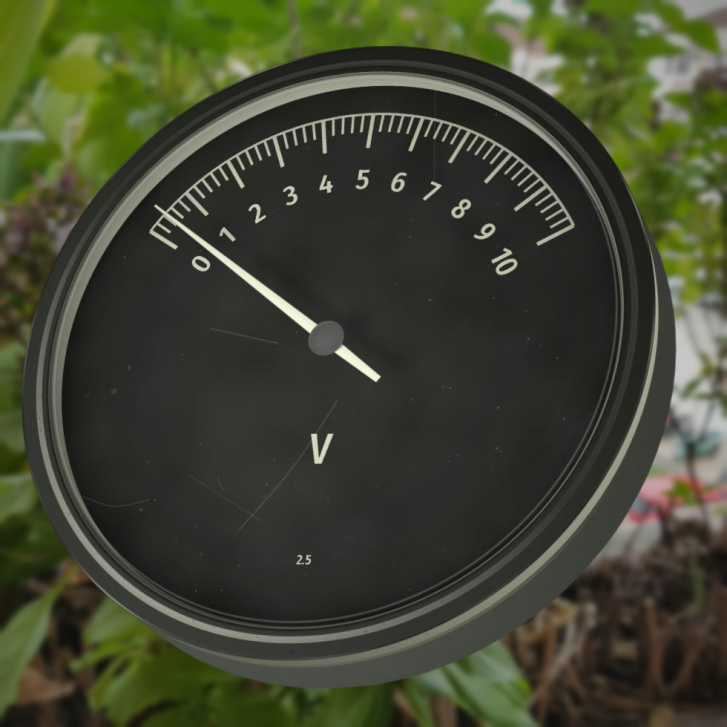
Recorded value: 0.4 V
